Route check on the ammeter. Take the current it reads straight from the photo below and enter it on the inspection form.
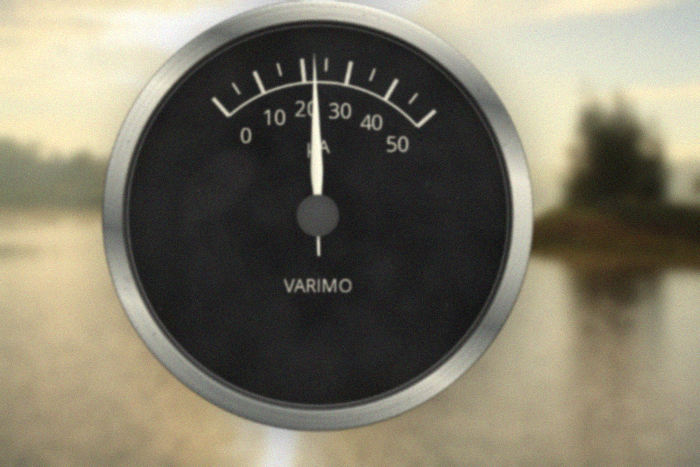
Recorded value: 22.5 µA
